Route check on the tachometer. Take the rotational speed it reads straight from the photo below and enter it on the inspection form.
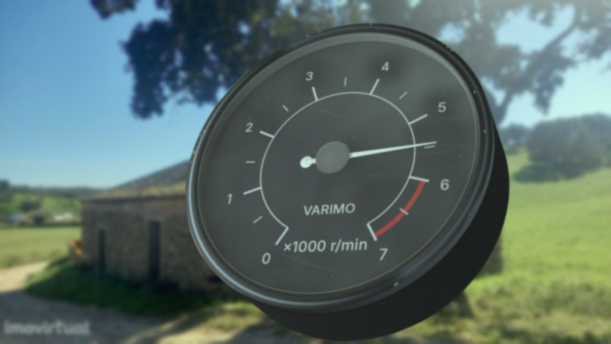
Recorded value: 5500 rpm
